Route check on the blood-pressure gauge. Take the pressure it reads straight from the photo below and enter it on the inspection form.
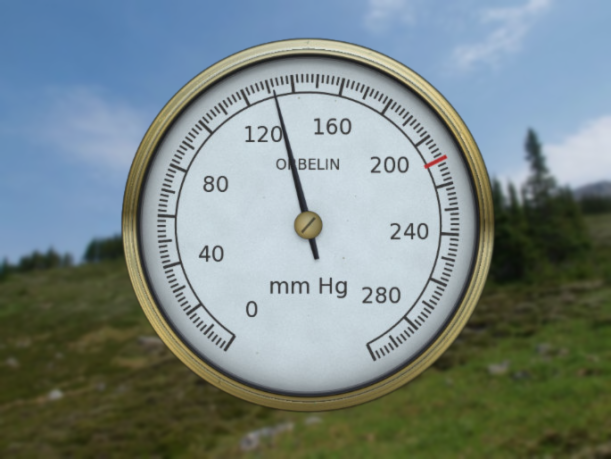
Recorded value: 132 mmHg
